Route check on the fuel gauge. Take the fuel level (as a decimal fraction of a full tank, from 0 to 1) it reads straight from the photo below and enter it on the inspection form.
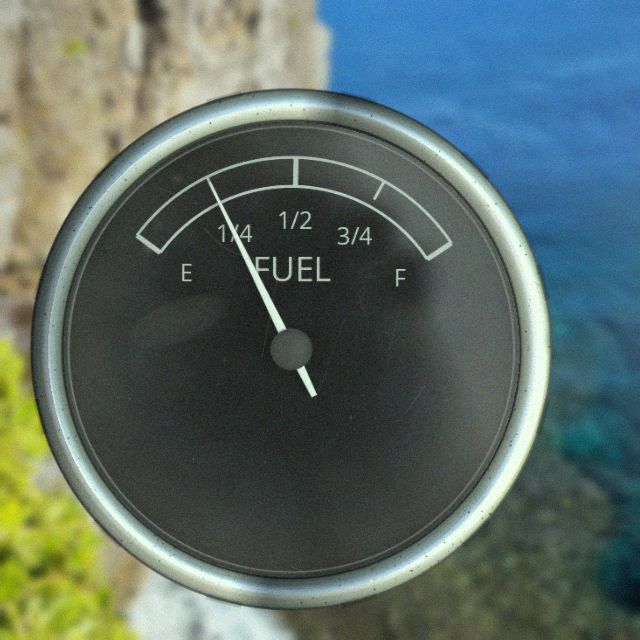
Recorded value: 0.25
